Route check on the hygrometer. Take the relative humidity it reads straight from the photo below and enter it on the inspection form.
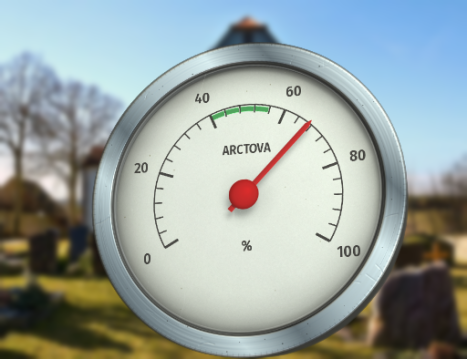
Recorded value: 68 %
